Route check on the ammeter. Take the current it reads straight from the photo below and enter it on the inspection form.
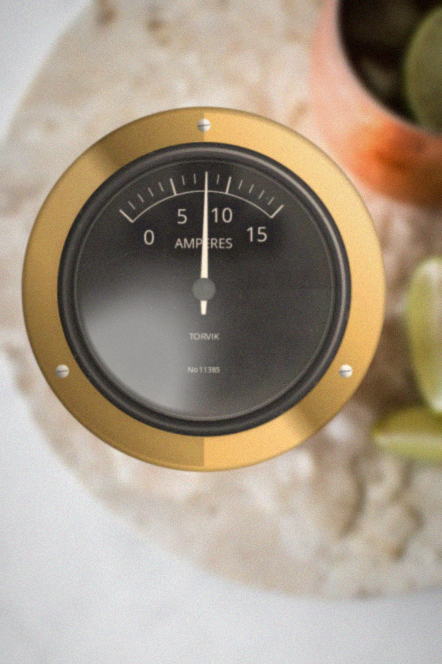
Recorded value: 8 A
